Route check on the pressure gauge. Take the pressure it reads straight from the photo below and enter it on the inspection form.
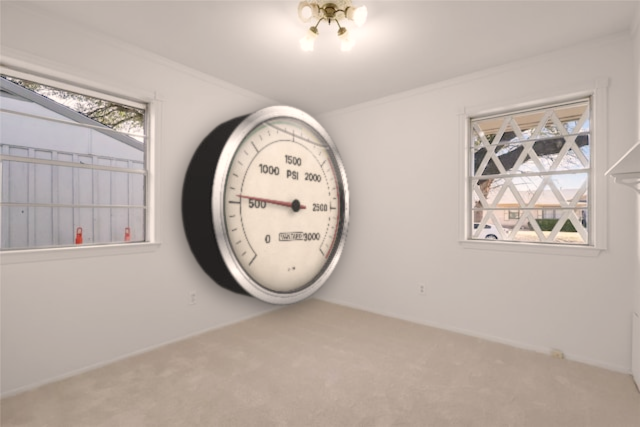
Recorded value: 550 psi
